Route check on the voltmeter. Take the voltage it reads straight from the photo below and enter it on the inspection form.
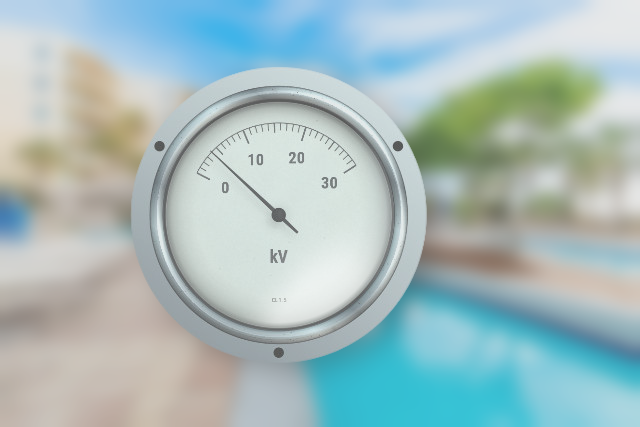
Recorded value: 4 kV
